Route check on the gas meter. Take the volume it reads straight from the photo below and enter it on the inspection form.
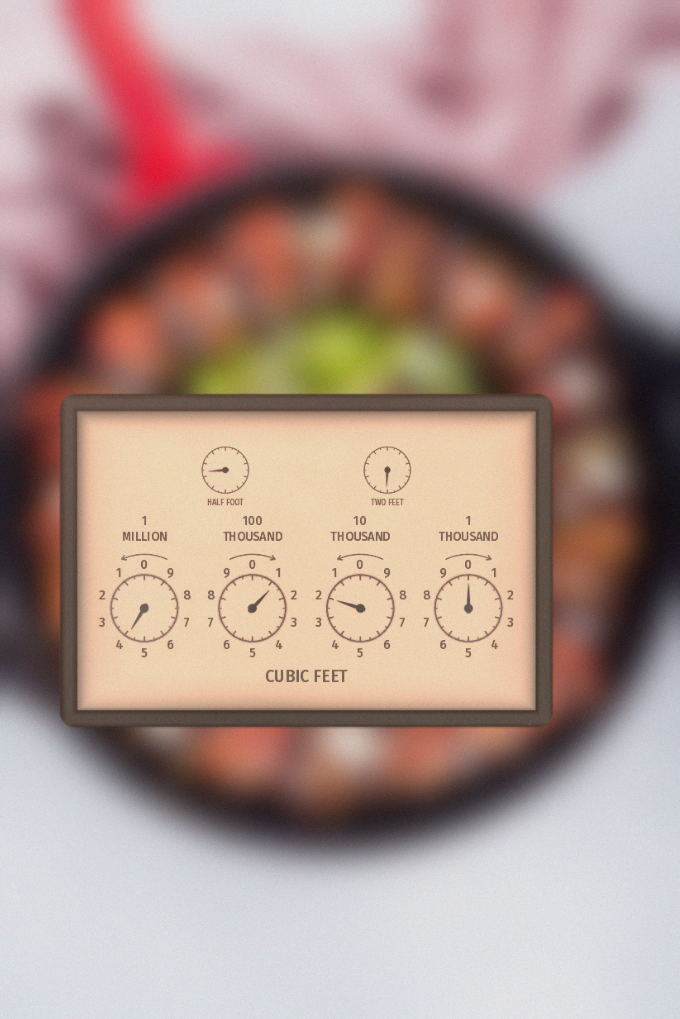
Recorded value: 412000 ft³
